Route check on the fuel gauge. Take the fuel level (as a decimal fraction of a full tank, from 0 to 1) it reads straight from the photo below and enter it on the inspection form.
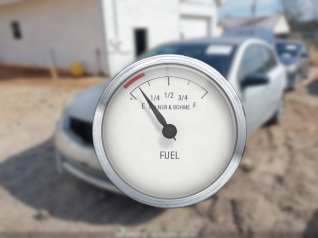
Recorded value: 0.125
